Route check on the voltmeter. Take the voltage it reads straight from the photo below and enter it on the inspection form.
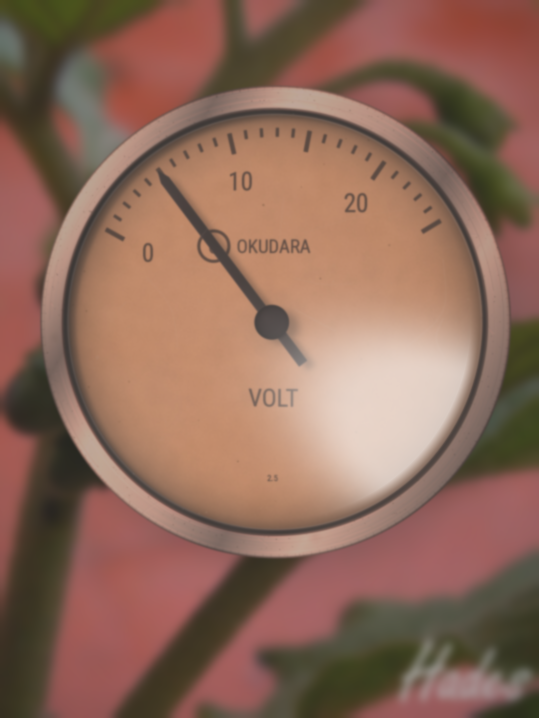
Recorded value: 5 V
